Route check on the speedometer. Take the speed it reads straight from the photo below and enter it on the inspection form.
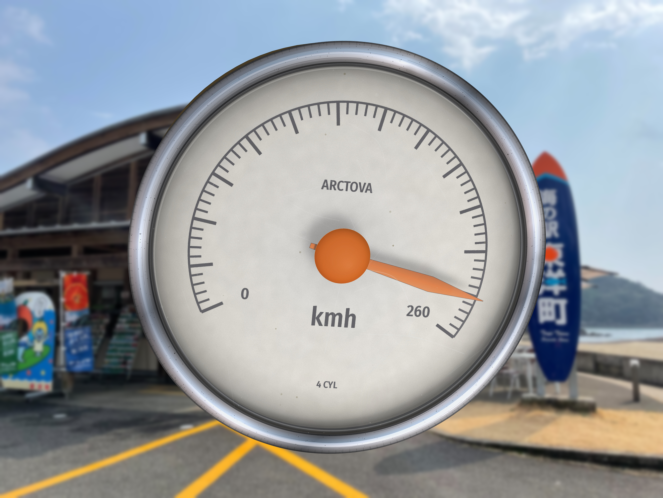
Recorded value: 240 km/h
